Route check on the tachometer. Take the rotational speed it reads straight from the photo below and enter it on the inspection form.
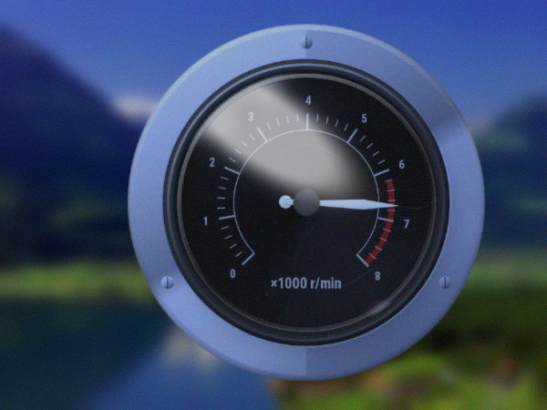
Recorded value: 6700 rpm
